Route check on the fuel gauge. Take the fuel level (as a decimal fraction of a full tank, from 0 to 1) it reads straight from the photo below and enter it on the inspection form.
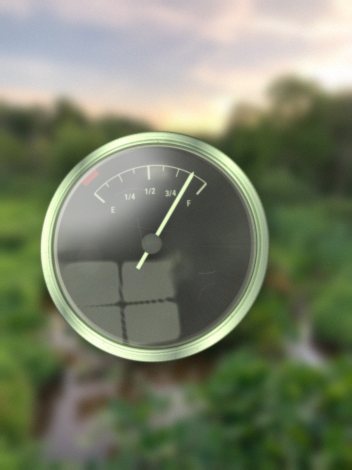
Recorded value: 0.875
